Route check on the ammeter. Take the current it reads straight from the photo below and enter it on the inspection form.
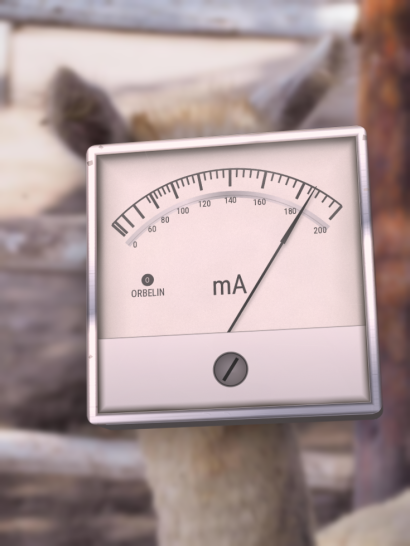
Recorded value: 186 mA
